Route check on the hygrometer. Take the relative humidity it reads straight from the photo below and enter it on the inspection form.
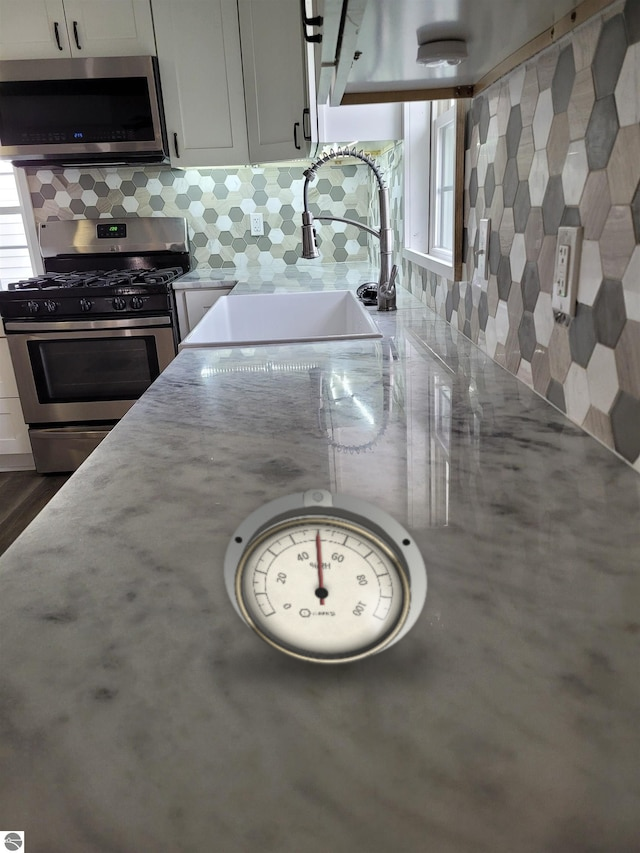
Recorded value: 50 %
